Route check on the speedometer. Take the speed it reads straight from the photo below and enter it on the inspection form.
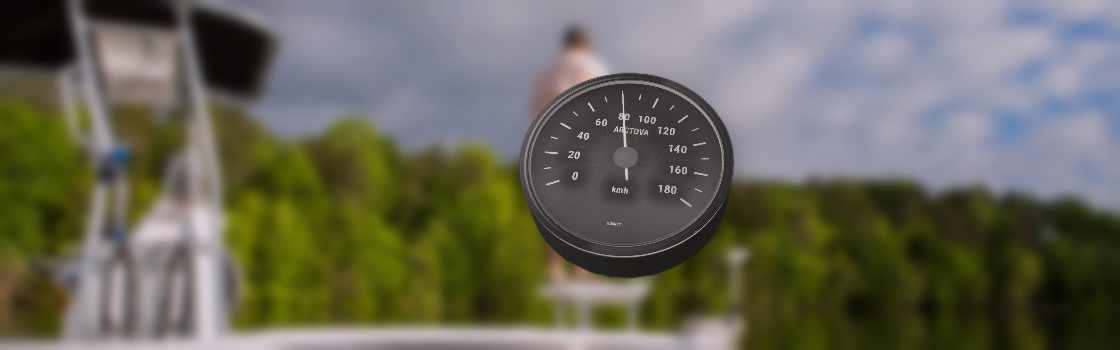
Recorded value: 80 km/h
